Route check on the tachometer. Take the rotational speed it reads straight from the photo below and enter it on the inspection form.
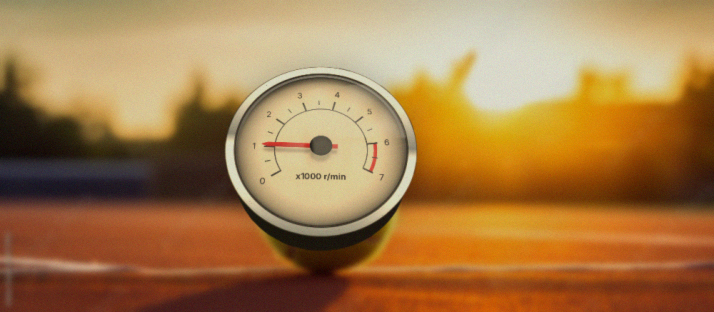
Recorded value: 1000 rpm
